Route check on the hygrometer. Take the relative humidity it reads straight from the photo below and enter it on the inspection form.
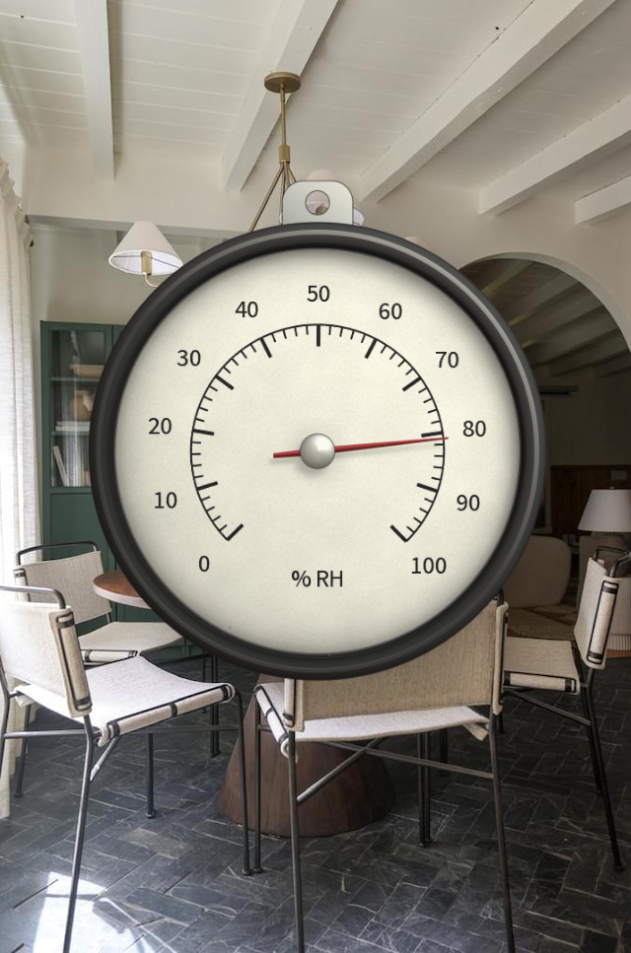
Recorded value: 81 %
